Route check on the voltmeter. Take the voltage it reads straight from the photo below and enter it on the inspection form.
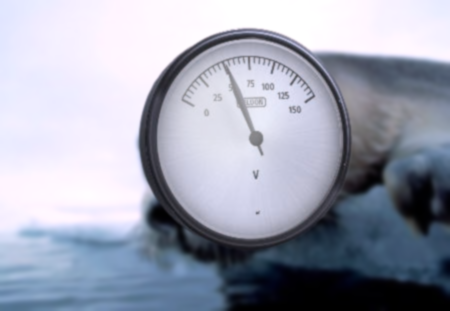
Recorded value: 50 V
